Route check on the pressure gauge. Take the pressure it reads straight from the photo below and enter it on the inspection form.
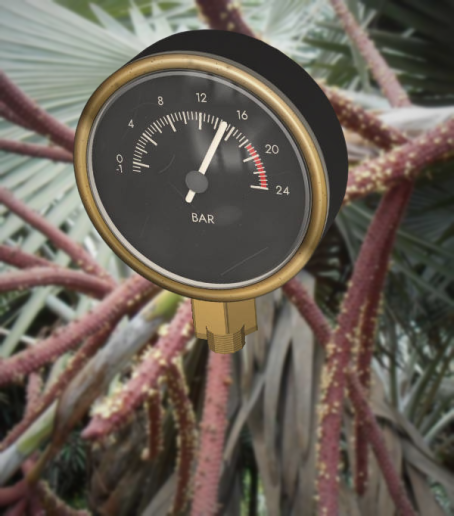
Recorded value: 15 bar
